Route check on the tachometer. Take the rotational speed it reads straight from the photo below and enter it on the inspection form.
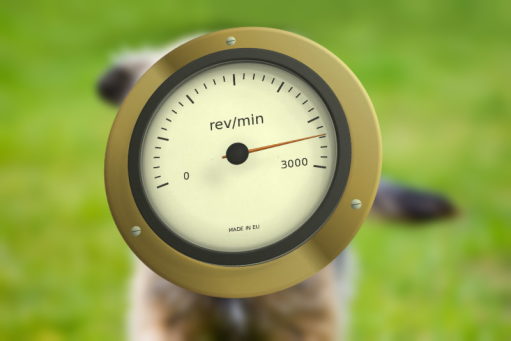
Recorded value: 2700 rpm
